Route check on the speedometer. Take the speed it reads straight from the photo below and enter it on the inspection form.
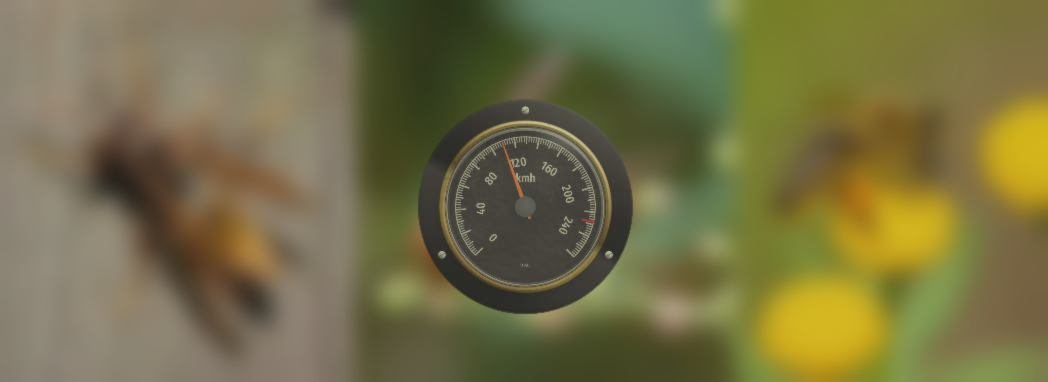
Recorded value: 110 km/h
